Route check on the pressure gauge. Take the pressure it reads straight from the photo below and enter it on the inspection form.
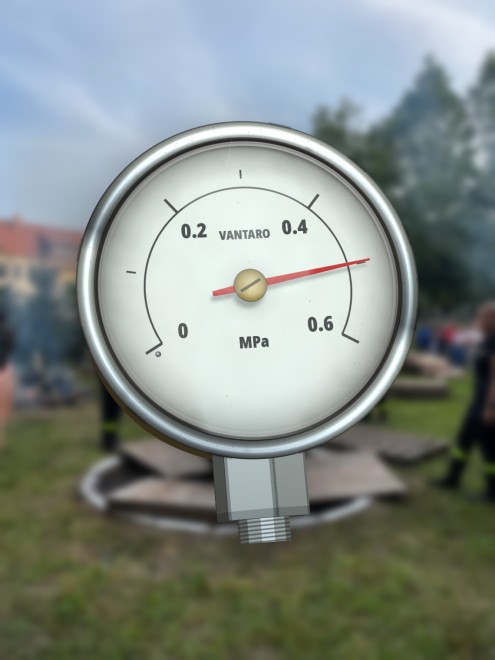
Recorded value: 0.5 MPa
